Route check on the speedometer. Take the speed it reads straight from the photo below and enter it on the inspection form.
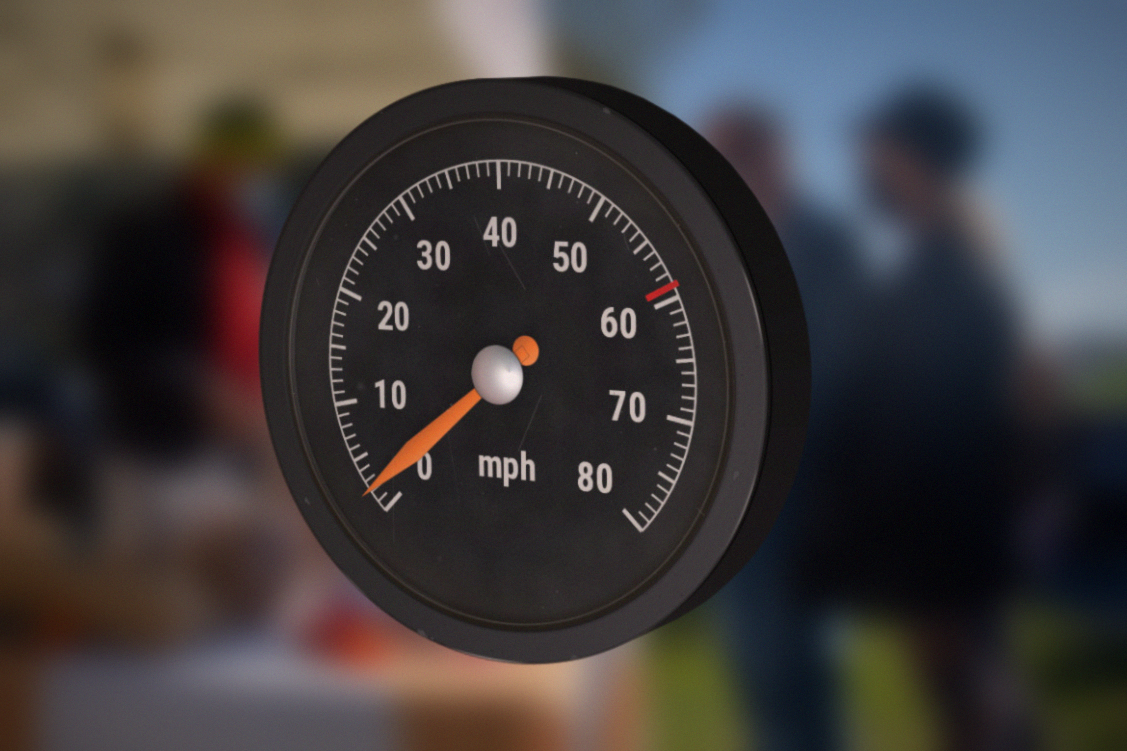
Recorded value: 2 mph
